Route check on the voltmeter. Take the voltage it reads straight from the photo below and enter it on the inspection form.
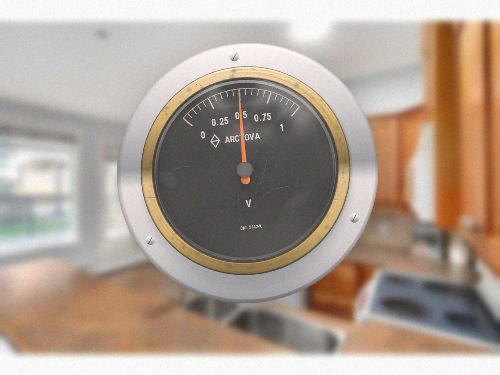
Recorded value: 0.5 V
